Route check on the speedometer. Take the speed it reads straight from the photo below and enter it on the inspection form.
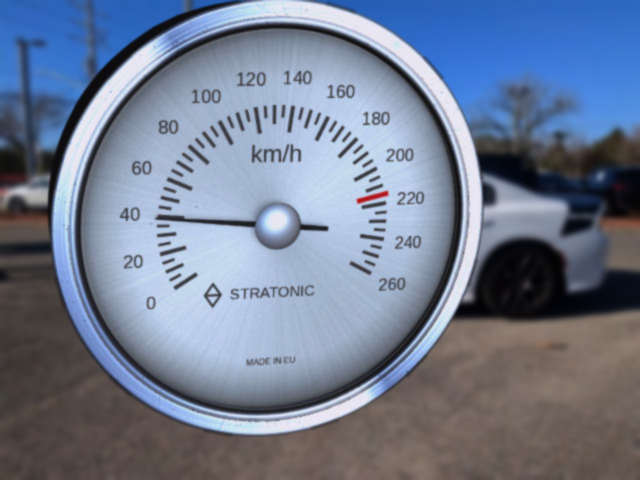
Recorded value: 40 km/h
